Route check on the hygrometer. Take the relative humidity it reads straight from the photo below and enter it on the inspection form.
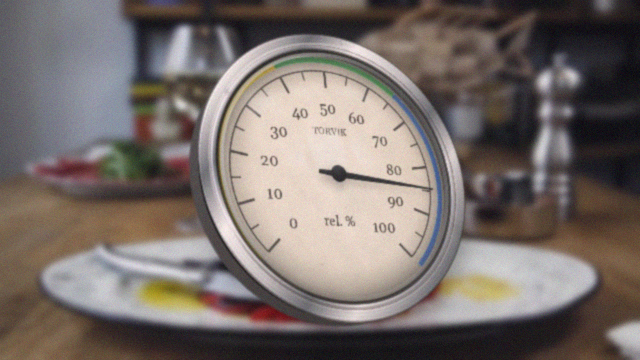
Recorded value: 85 %
